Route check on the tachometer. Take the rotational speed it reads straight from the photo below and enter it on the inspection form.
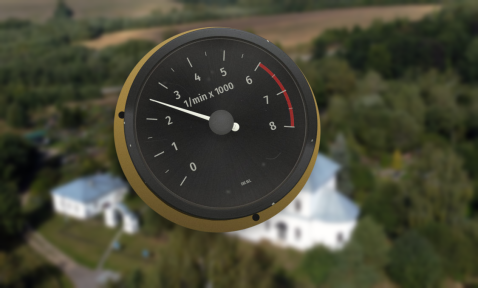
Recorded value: 2500 rpm
